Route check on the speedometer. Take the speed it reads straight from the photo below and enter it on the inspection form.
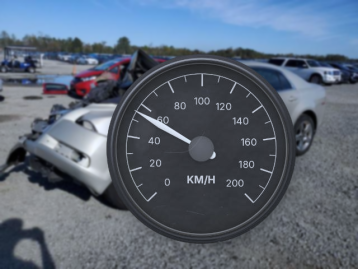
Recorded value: 55 km/h
